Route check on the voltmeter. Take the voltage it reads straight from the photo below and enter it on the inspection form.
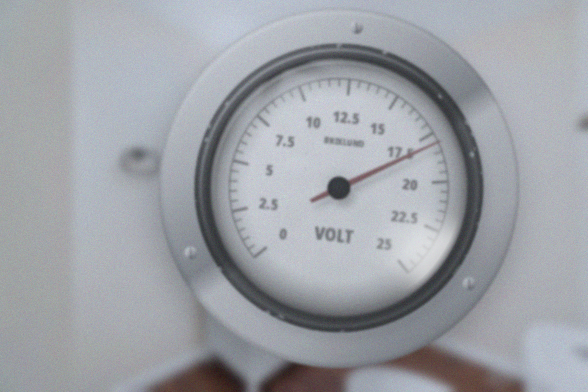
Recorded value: 18 V
